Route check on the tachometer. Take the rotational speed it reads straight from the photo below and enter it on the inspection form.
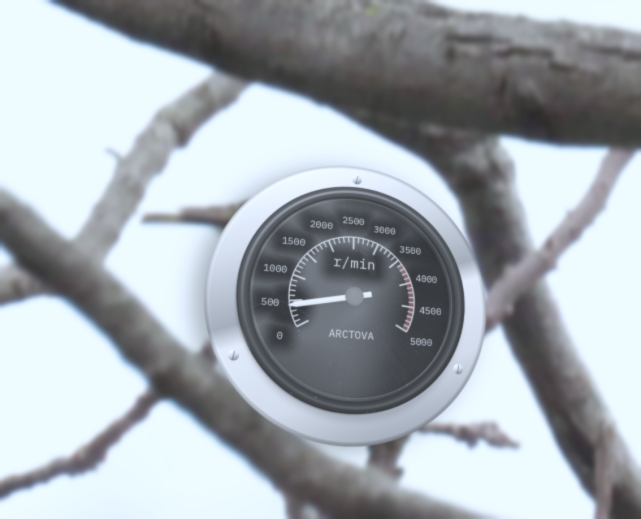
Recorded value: 400 rpm
